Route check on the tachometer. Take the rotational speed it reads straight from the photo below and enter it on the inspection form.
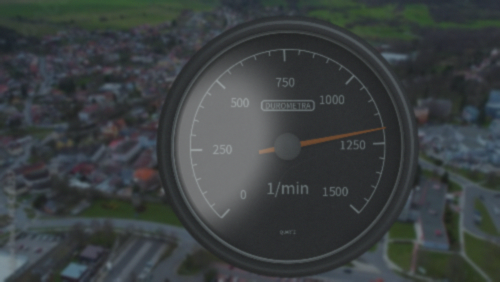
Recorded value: 1200 rpm
